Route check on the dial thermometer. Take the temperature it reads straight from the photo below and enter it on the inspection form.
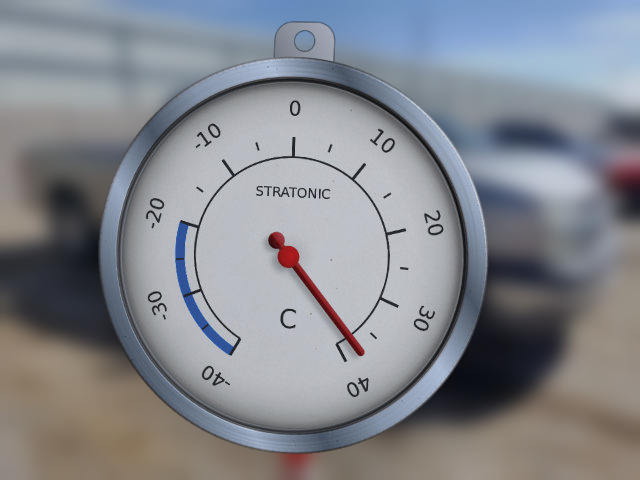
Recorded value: 37.5 °C
